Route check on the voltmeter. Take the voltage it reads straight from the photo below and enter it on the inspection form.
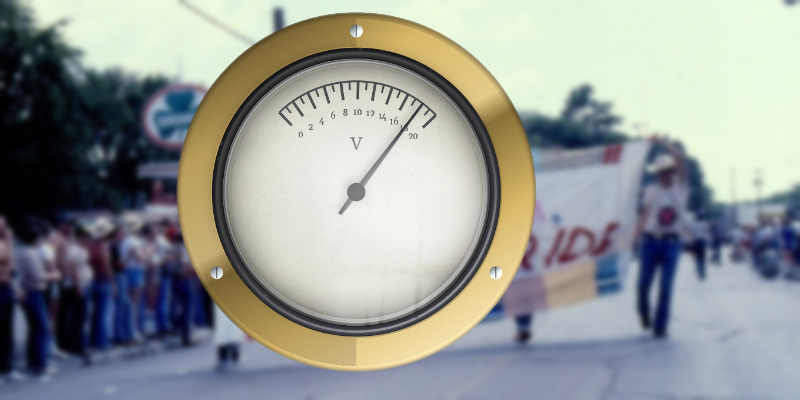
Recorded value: 18 V
